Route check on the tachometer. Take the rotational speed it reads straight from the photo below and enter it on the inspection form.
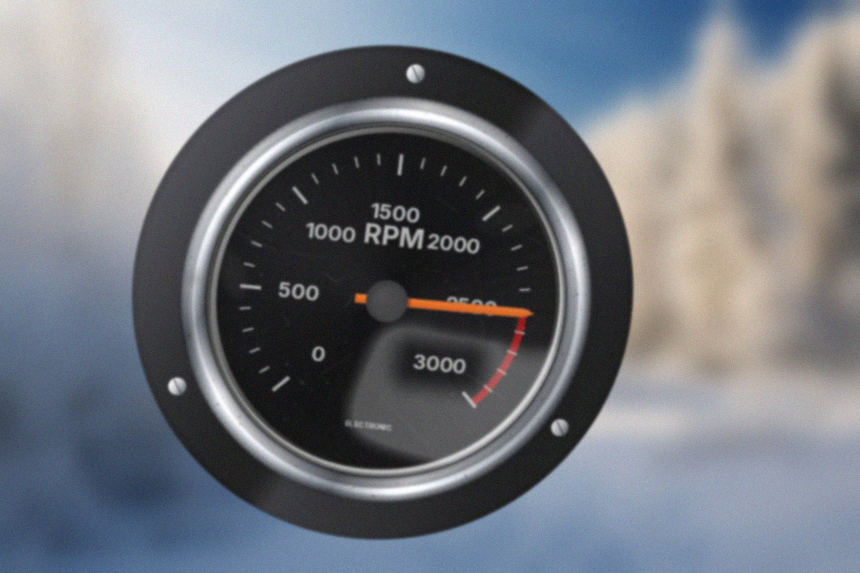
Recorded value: 2500 rpm
